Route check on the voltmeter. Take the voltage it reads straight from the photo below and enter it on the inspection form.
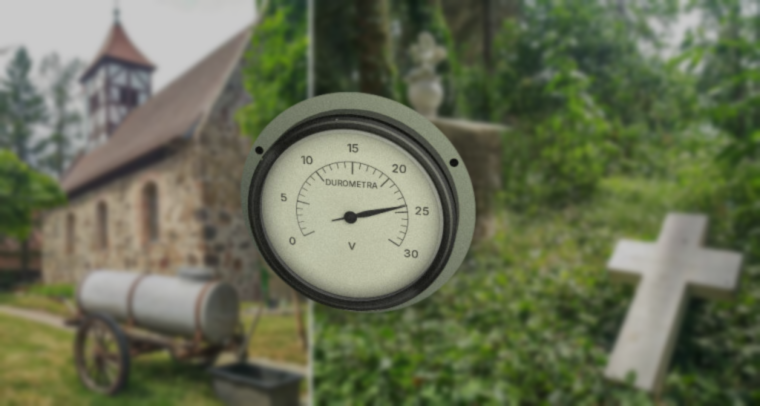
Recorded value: 24 V
